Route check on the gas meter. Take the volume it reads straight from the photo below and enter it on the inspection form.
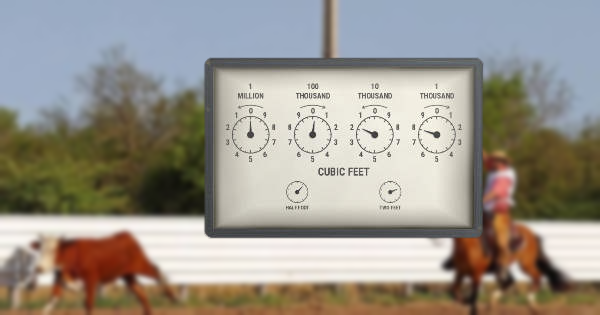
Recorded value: 1800 ft³
